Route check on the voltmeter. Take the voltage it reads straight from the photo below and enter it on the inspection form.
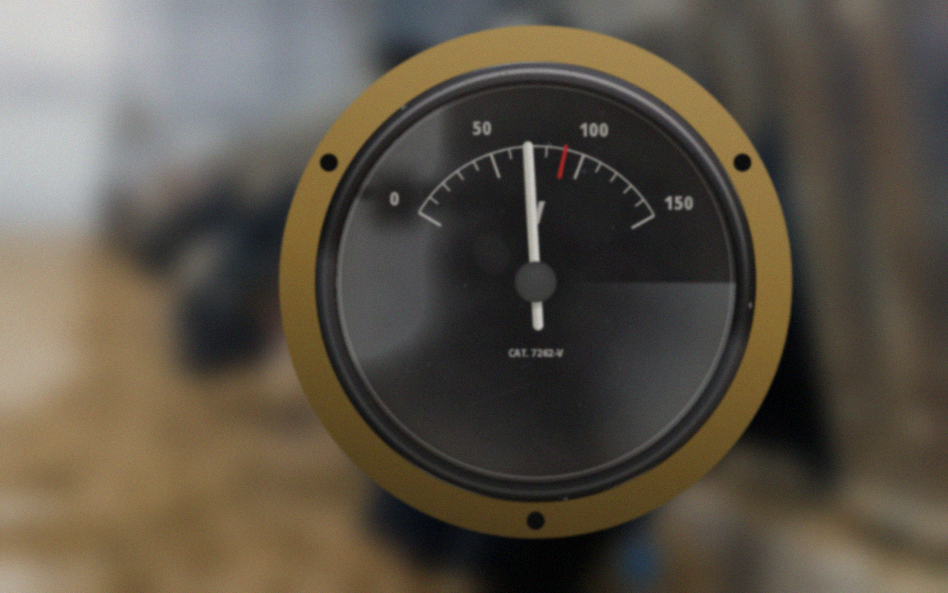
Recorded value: 70 V
